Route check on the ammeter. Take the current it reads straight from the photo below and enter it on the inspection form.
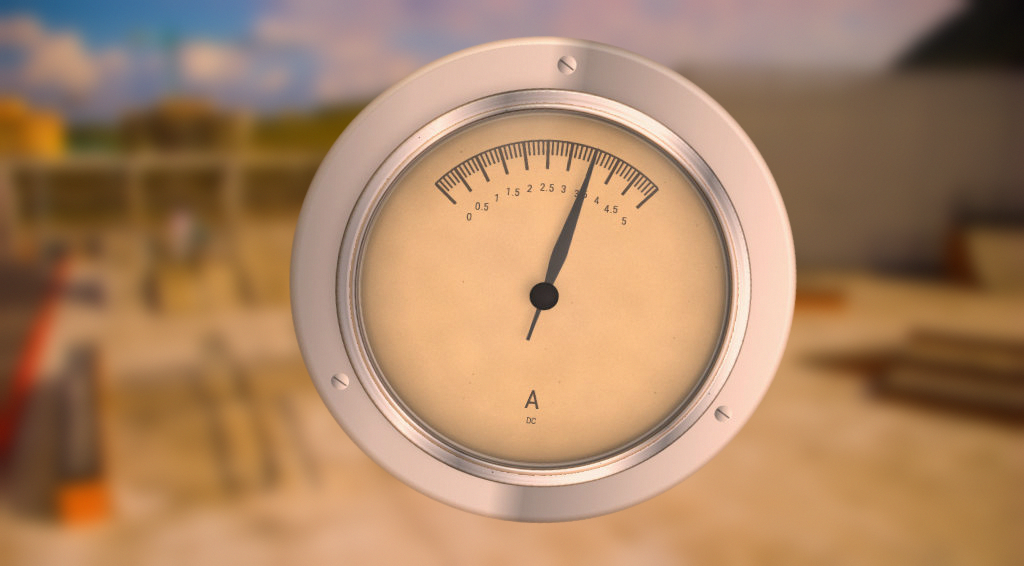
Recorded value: 3.5 A
